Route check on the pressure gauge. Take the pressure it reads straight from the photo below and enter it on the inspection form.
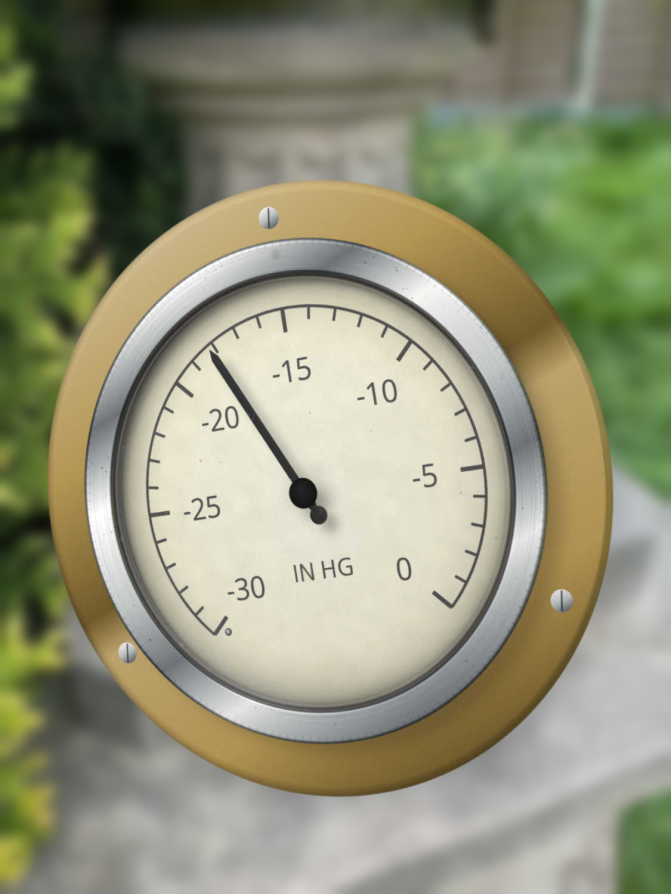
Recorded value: -18 inHg
